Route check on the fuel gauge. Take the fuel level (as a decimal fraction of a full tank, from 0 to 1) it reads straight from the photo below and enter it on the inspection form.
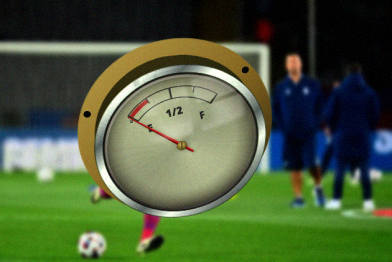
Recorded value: 0
